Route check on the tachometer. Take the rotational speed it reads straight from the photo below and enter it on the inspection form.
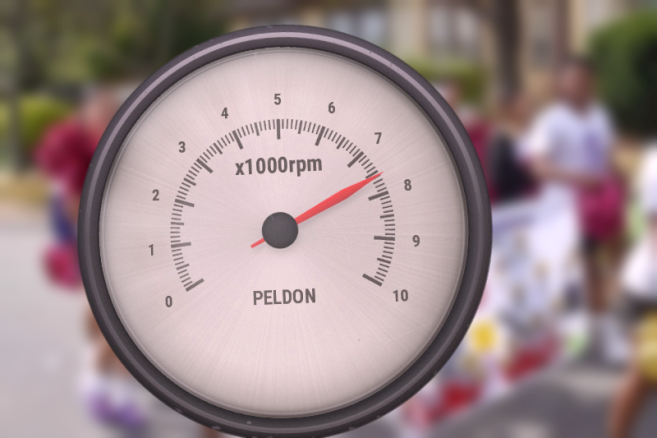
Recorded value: 7600 rpm
